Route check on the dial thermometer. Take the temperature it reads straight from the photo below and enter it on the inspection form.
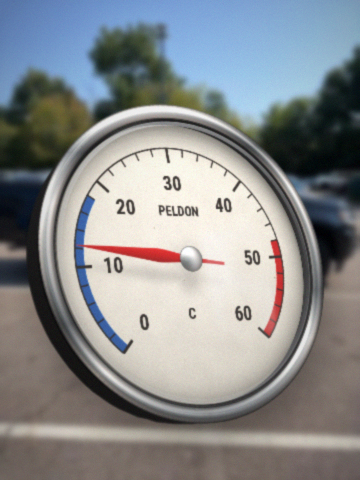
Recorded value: 12 °C
